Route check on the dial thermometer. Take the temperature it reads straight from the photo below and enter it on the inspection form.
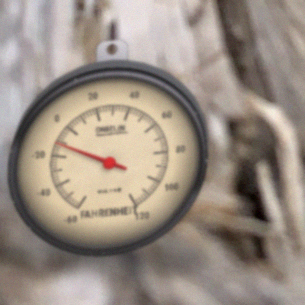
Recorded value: -10 °F
